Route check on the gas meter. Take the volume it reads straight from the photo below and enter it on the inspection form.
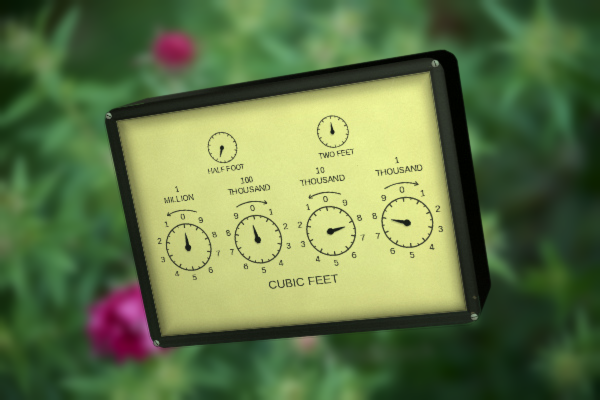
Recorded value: 997800 ft³
